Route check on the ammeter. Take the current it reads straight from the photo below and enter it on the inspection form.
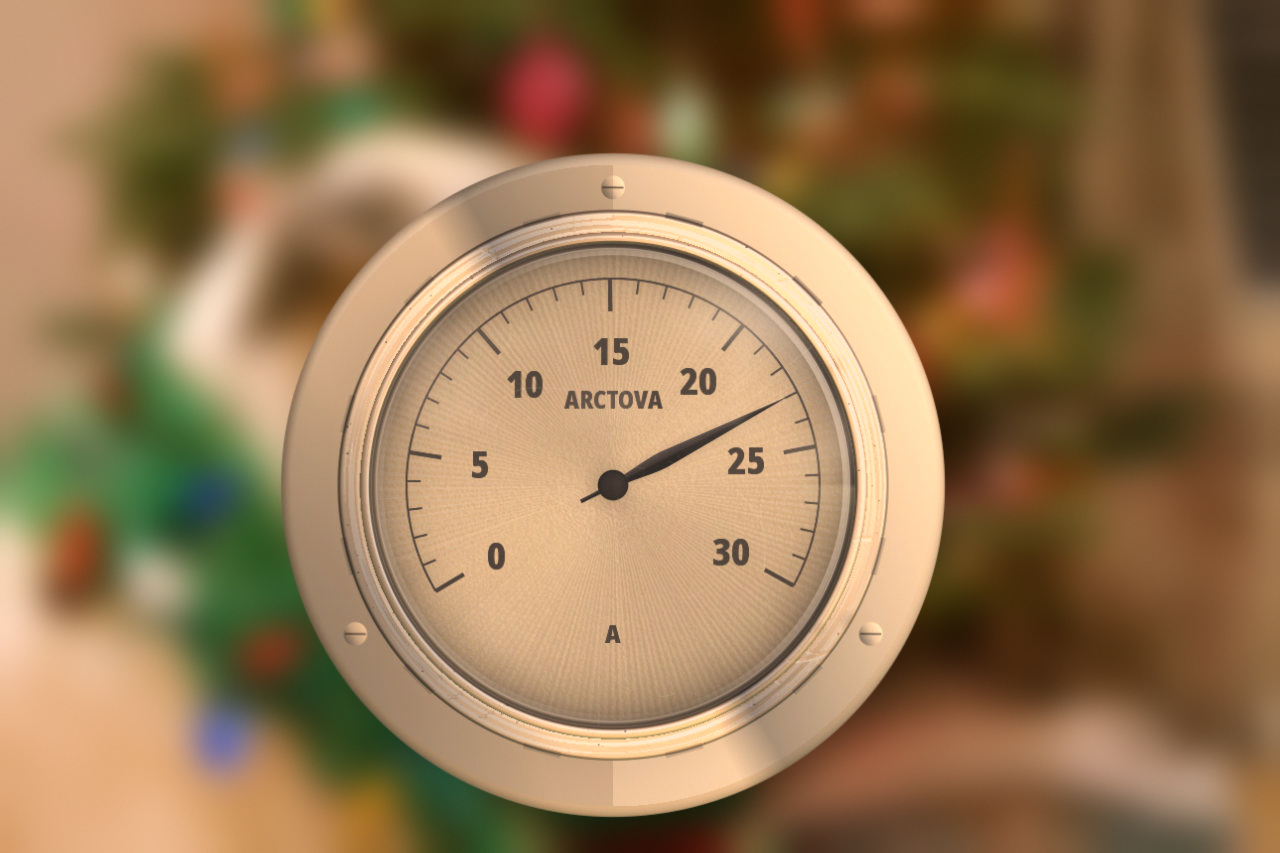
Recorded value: 23 A
